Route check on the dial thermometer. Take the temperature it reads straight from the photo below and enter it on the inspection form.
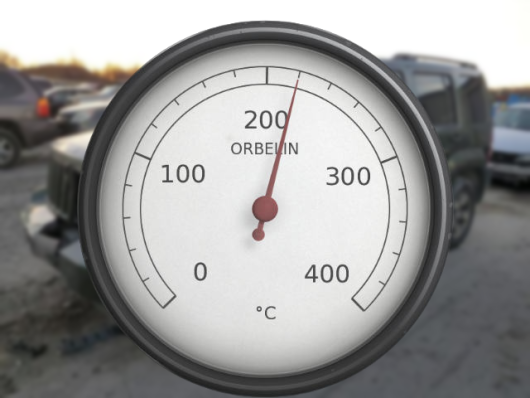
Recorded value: 220 °C
